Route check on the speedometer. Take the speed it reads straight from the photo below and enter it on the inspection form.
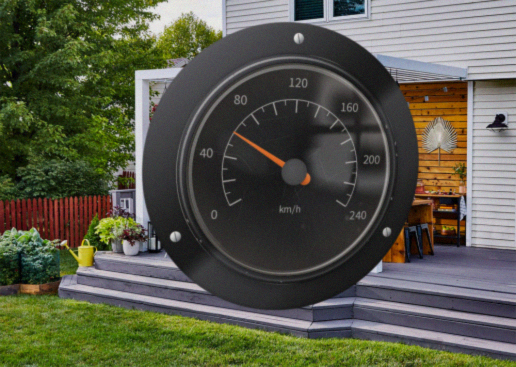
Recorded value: 60 km/h
